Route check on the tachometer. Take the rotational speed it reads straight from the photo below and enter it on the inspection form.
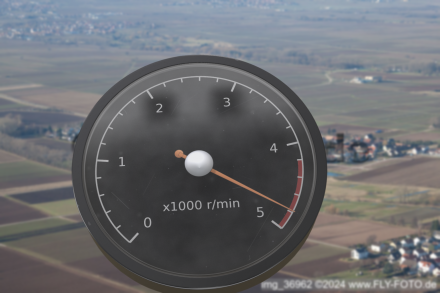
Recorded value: 4800 rpm
